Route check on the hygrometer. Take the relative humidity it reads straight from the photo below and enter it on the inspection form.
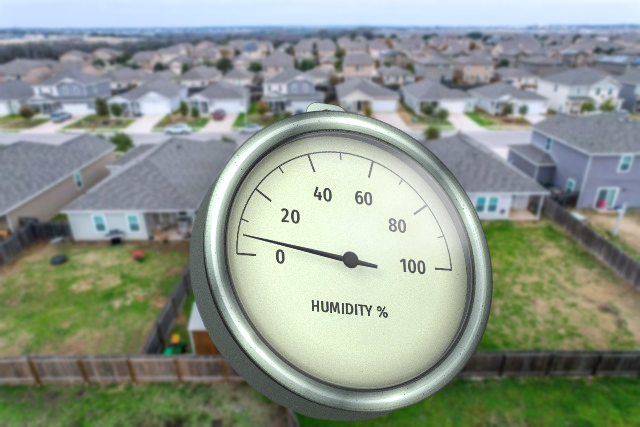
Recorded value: 5 %
